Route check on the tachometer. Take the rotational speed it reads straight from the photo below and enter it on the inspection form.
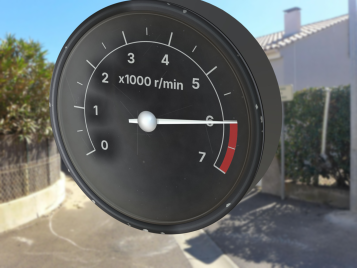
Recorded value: 6000 rpm
